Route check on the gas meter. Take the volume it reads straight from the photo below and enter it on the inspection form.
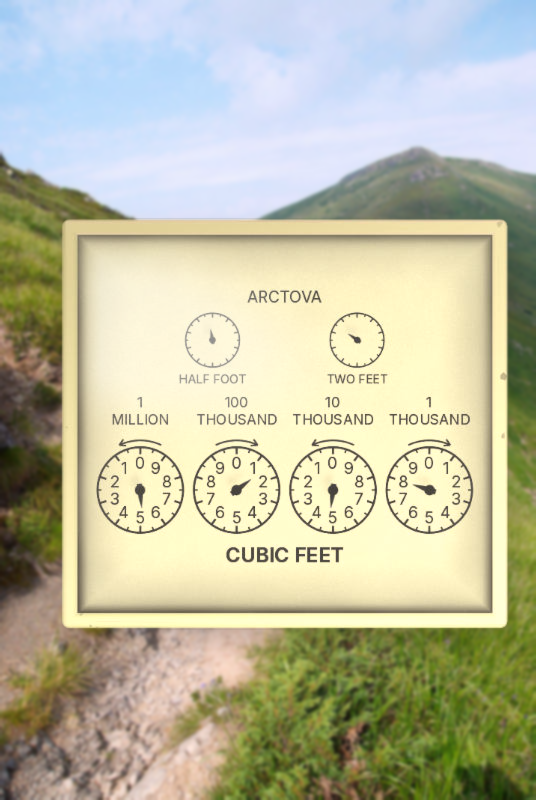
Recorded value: 514800 ft³
